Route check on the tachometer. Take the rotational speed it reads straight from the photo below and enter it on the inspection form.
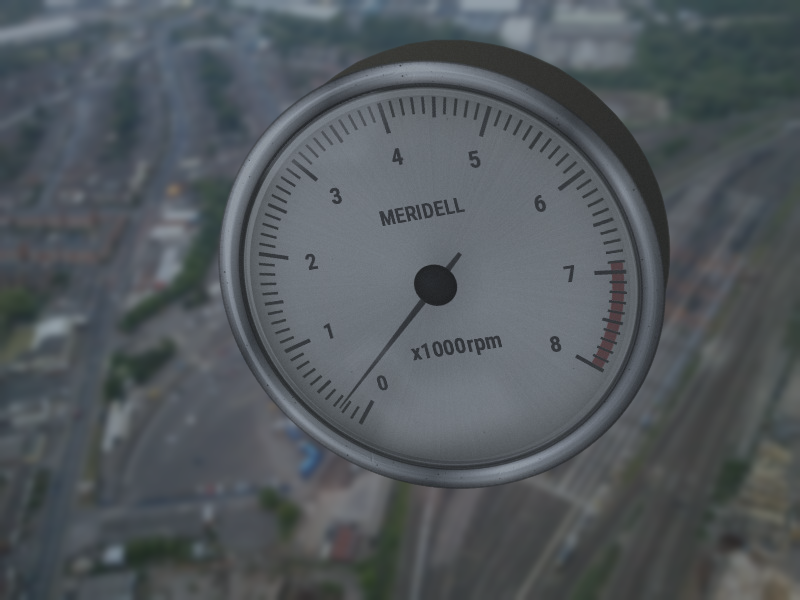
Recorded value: 250 rpm
